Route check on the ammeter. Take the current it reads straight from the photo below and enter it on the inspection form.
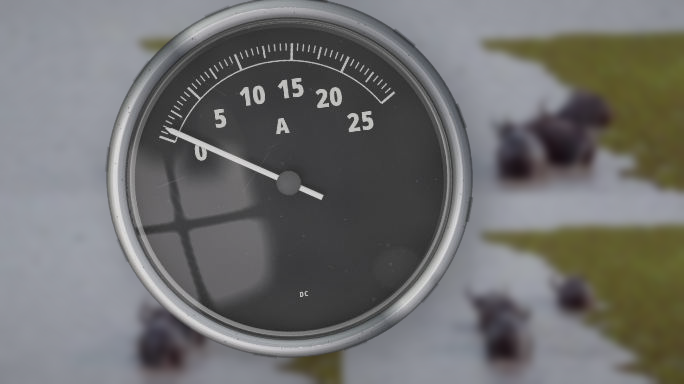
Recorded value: 1 A
